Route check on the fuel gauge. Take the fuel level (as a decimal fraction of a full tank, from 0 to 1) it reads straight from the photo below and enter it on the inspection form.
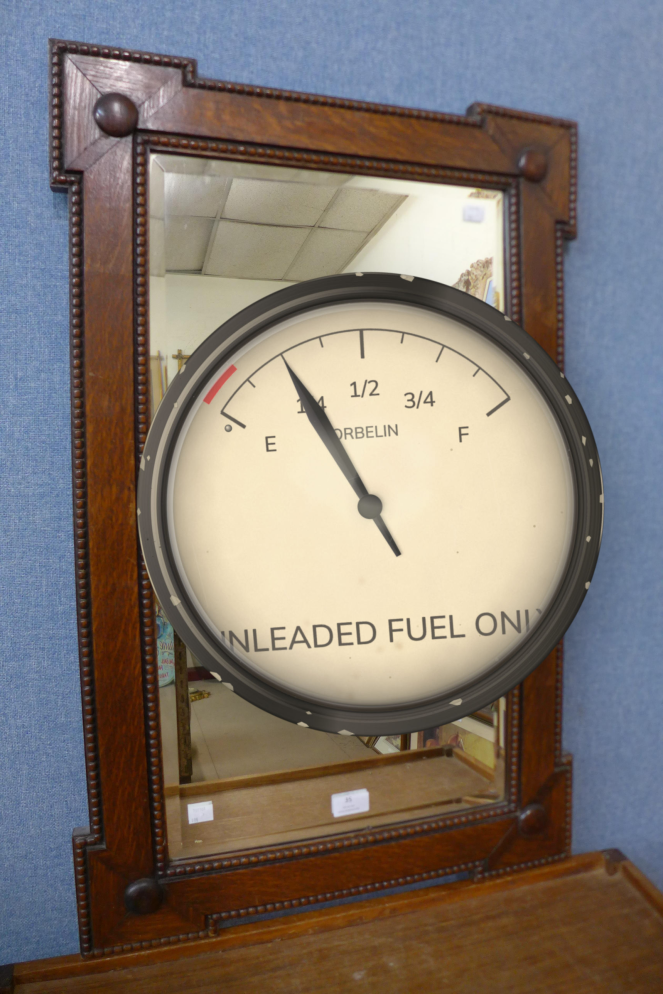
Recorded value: 0.25
